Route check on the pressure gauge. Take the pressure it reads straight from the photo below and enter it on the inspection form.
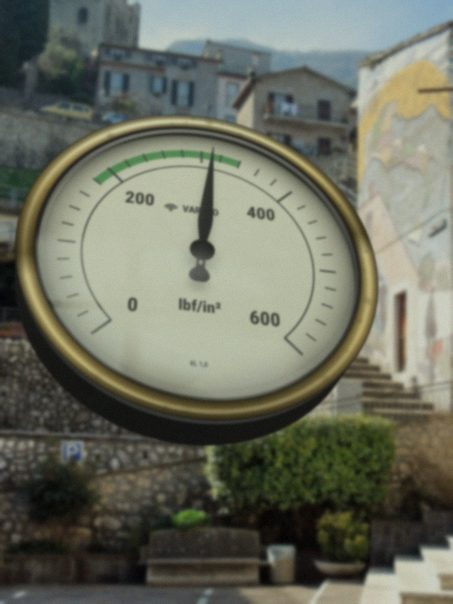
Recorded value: 310 psi
